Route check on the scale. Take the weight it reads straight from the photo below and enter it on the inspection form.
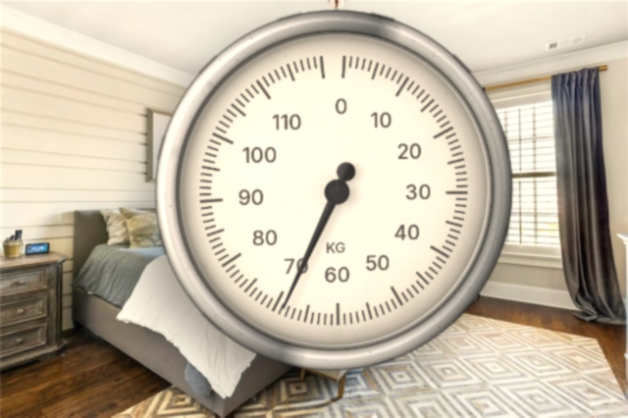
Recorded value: 69 kg
